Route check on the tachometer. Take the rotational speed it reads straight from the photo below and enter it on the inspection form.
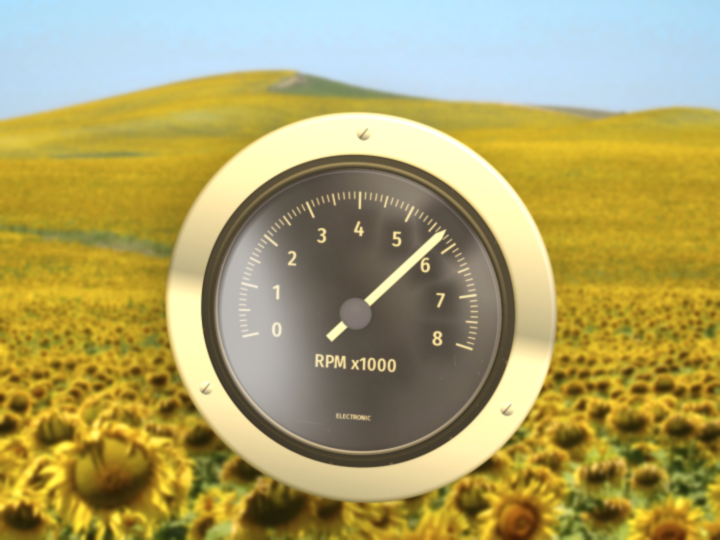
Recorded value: 5700 rpm
